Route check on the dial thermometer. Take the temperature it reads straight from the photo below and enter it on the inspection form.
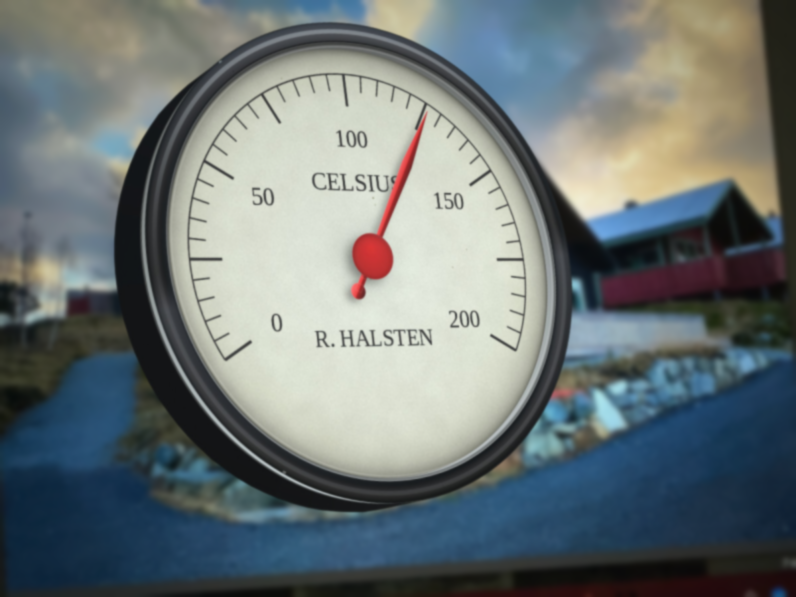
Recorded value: 125 °C
